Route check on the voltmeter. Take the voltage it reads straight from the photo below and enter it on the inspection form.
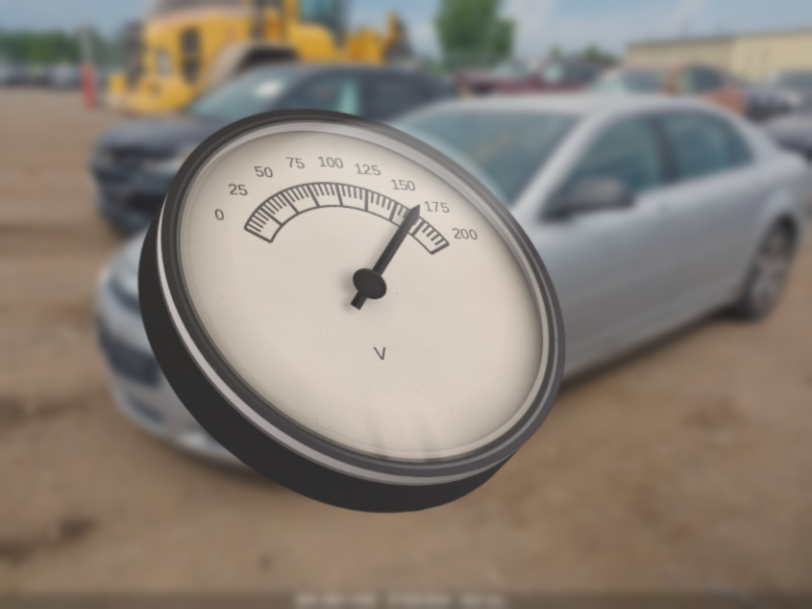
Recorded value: 165 V
